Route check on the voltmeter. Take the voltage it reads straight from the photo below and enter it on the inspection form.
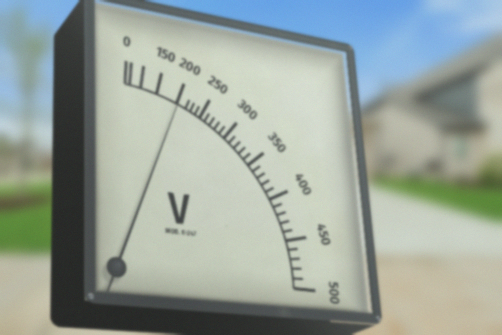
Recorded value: 200 V
